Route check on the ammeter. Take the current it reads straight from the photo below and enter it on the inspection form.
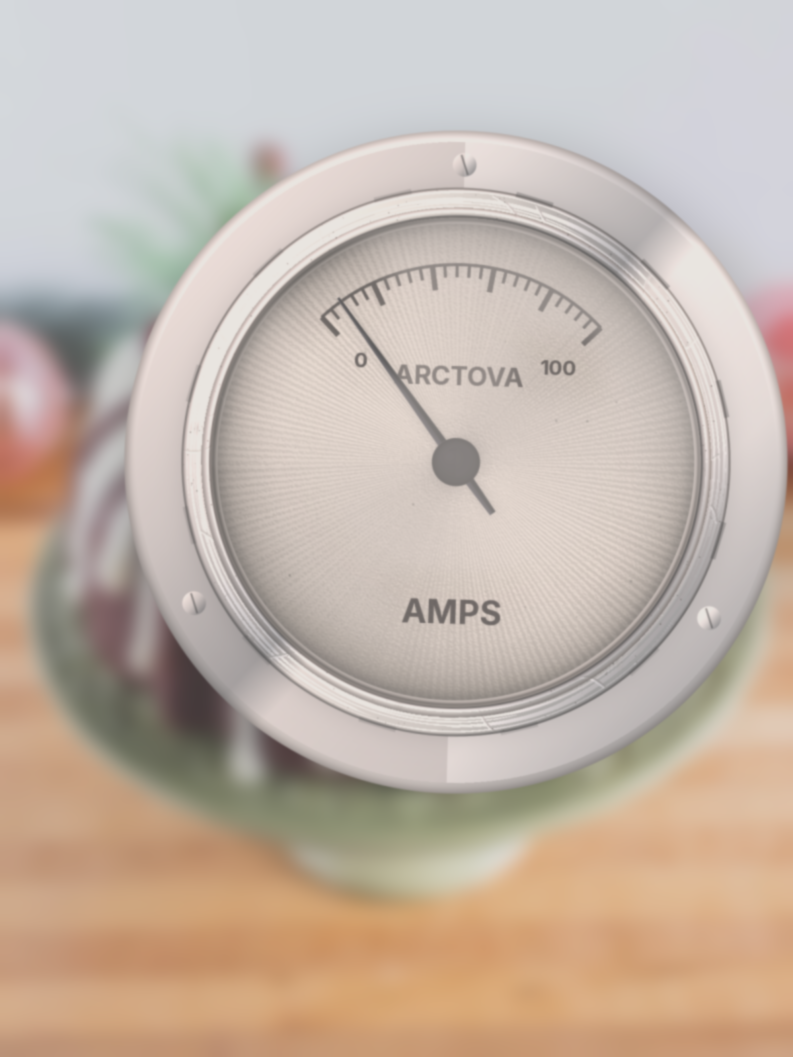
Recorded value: 8 A
